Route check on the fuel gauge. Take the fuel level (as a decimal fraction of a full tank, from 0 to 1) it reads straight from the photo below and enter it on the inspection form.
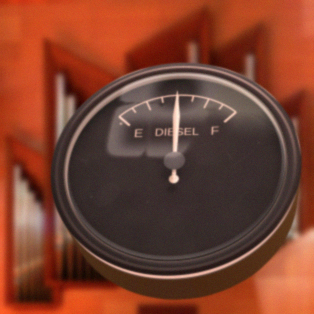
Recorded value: 0.5
